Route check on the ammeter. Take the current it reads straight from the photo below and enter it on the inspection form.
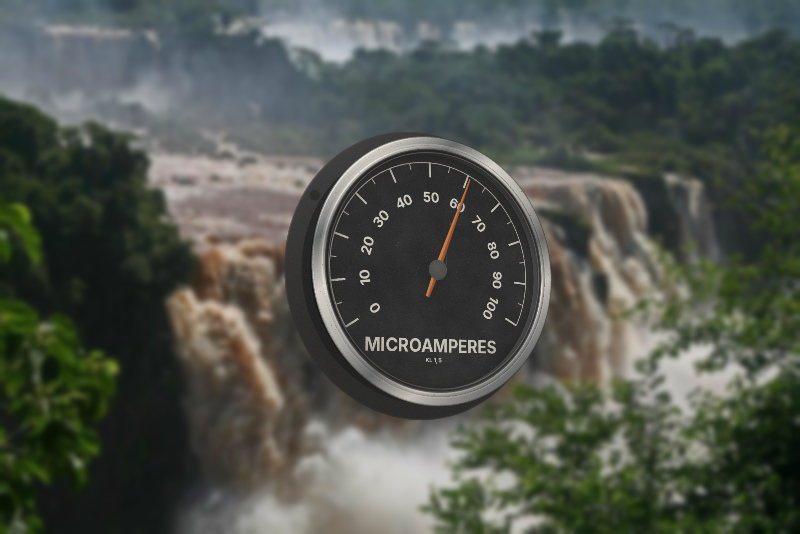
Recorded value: 60 µA
